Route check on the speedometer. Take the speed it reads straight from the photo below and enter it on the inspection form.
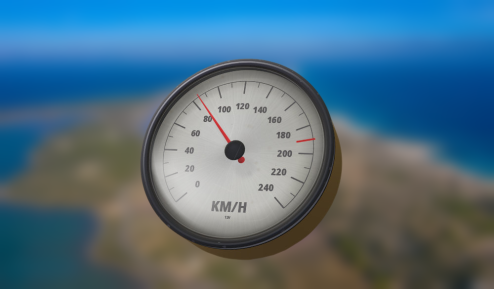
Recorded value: 85 km/h
